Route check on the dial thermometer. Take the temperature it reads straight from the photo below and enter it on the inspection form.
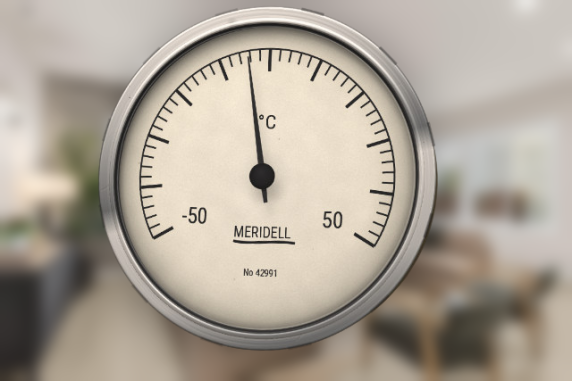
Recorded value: -4 °C
